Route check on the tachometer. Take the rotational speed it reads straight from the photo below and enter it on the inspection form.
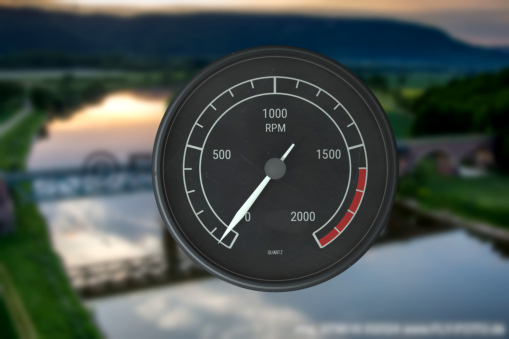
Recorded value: 50 rpm
